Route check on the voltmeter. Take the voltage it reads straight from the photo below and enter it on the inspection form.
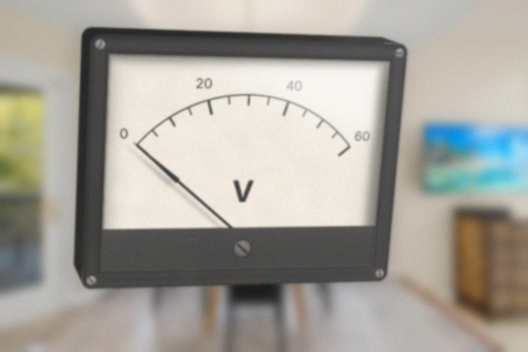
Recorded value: 0 V
